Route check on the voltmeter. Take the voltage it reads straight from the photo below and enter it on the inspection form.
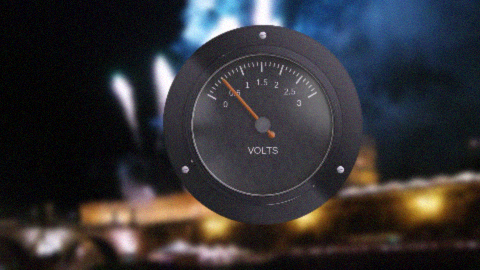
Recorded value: 0.5 V
